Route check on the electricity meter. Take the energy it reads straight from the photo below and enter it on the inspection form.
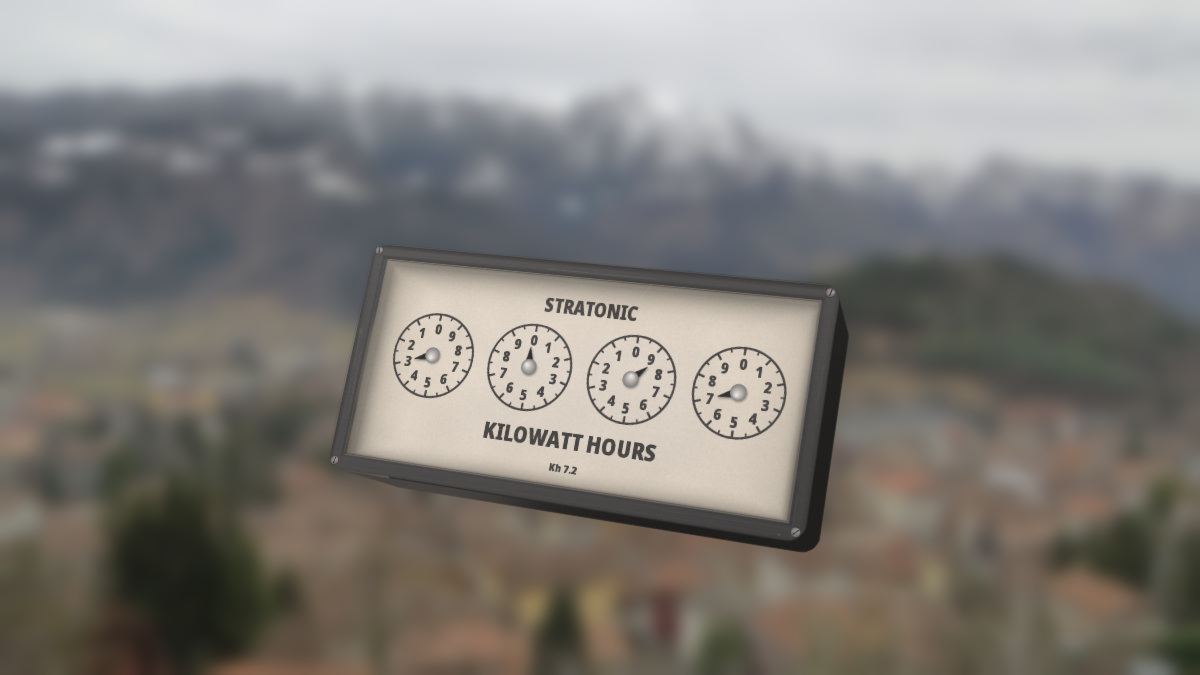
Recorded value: 2987 kWh
